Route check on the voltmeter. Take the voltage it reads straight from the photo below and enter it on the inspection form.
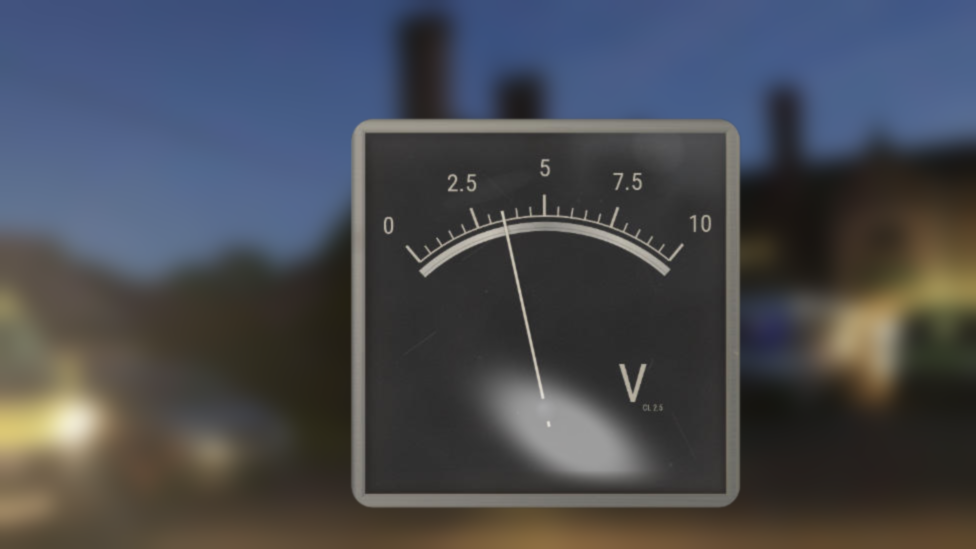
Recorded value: 3.5 V
